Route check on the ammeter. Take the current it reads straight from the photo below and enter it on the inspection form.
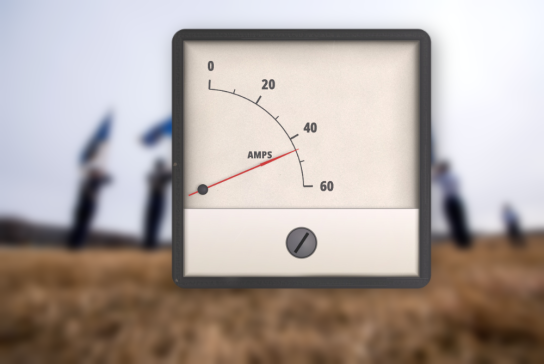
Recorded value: 45 A
